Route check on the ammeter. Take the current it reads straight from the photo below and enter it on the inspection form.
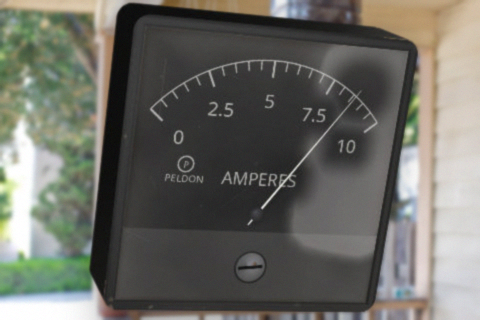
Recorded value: 8.5 A
